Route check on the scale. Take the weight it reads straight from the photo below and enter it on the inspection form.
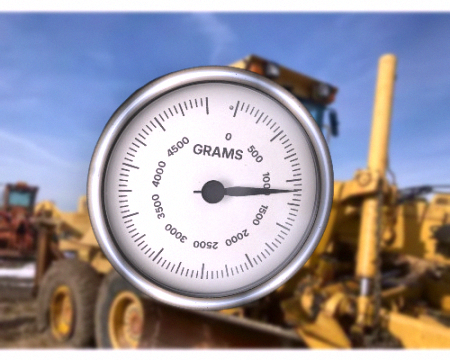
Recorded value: 1100 g
